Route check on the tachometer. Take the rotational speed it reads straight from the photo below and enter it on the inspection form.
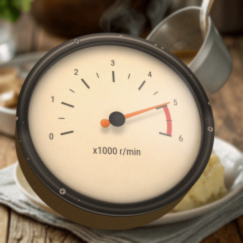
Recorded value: 5000 rpm
